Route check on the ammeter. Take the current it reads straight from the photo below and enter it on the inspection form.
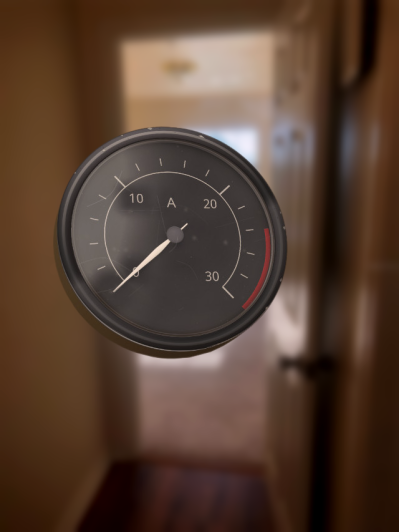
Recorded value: 0 A
